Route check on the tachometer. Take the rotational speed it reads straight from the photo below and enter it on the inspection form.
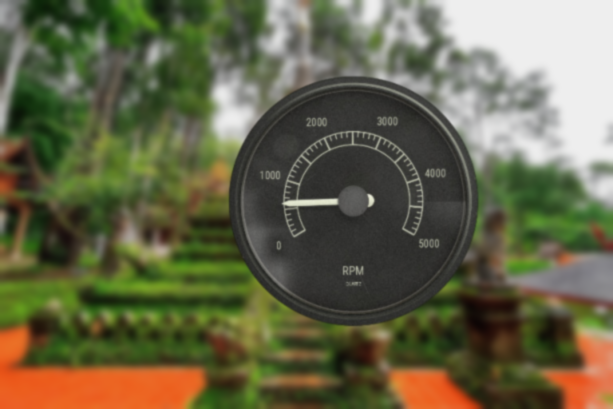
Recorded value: 600 rpm
